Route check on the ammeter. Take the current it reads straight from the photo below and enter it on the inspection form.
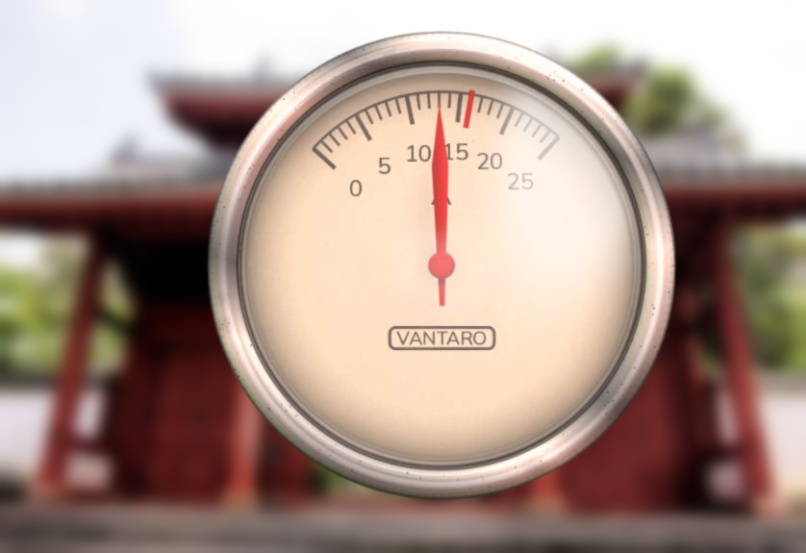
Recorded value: 13 A
